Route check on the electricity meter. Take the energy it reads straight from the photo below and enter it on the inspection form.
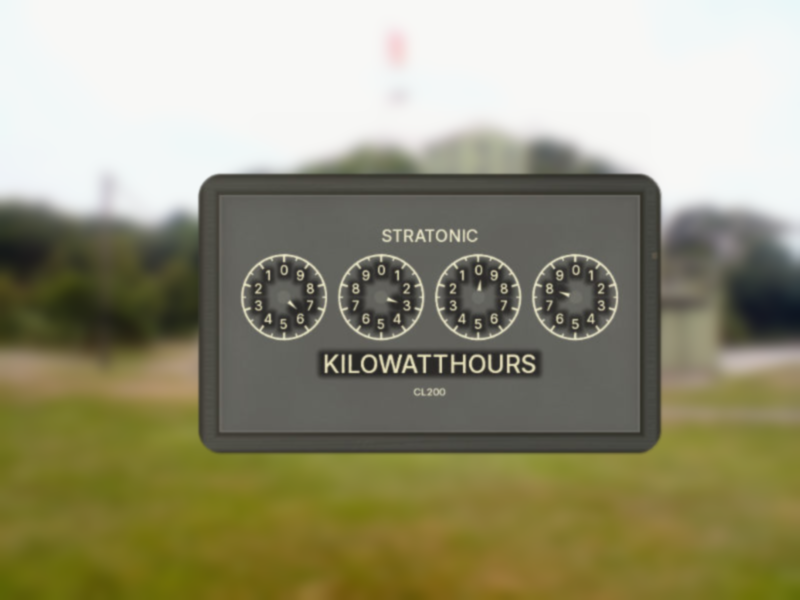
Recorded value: 6298 kWh
